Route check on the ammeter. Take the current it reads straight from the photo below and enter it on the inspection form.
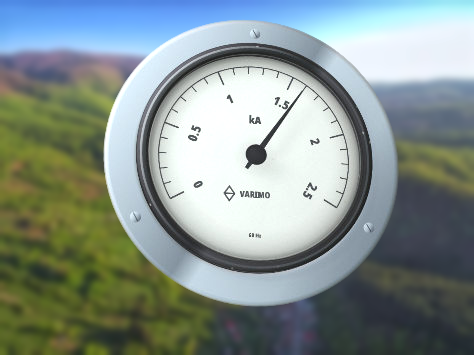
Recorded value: 1.6 kA
